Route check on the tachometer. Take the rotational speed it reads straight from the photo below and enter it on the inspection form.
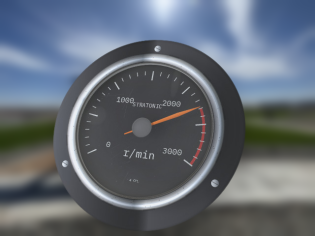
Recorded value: 2300 rpm
